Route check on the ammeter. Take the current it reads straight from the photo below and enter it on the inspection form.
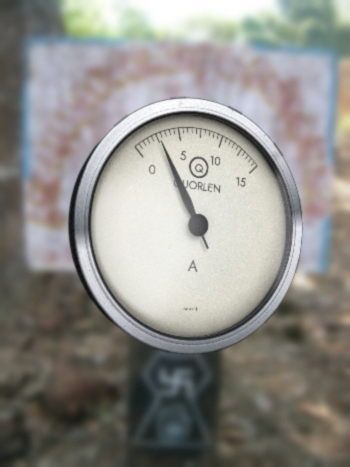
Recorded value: 2.5 A
